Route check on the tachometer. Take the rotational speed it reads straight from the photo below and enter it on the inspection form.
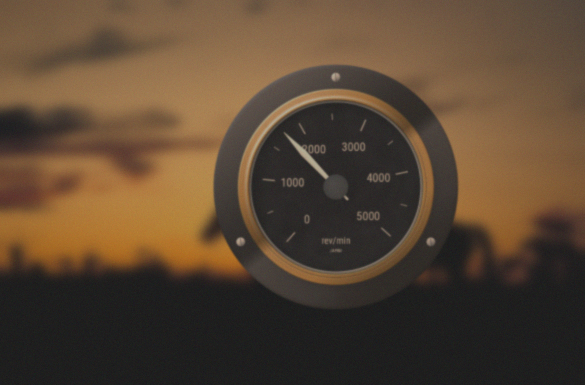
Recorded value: 1750 rpm
